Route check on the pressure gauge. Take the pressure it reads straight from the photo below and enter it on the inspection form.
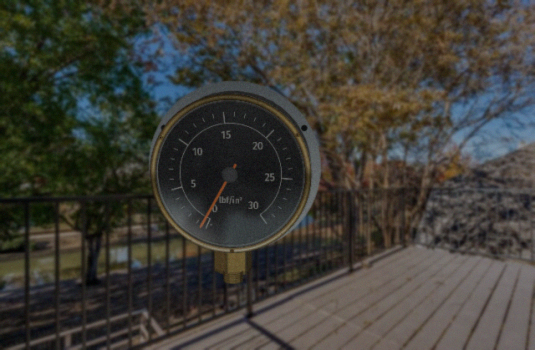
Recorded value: 0.5 psi
